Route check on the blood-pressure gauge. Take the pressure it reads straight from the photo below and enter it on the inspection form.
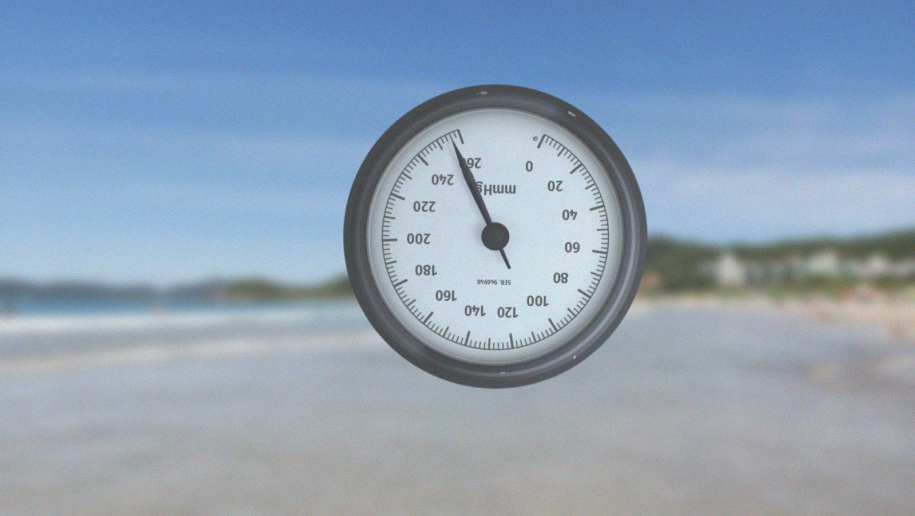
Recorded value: 256 mmHg
